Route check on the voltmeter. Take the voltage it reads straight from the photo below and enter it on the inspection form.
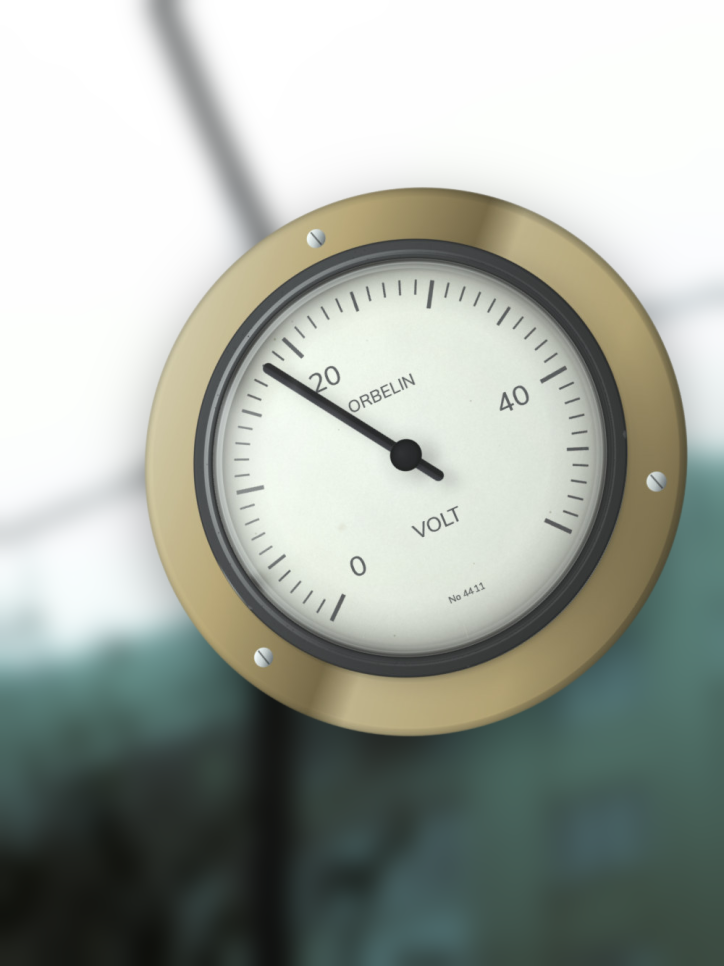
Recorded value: 18 V
